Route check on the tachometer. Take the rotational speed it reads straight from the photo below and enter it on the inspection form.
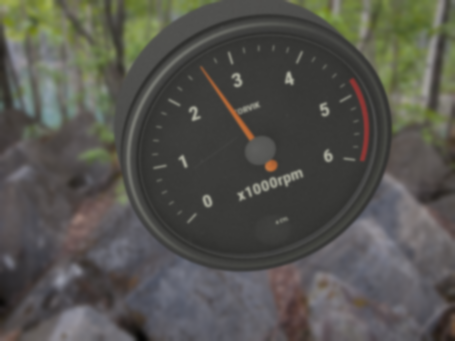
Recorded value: 2600 rpm
